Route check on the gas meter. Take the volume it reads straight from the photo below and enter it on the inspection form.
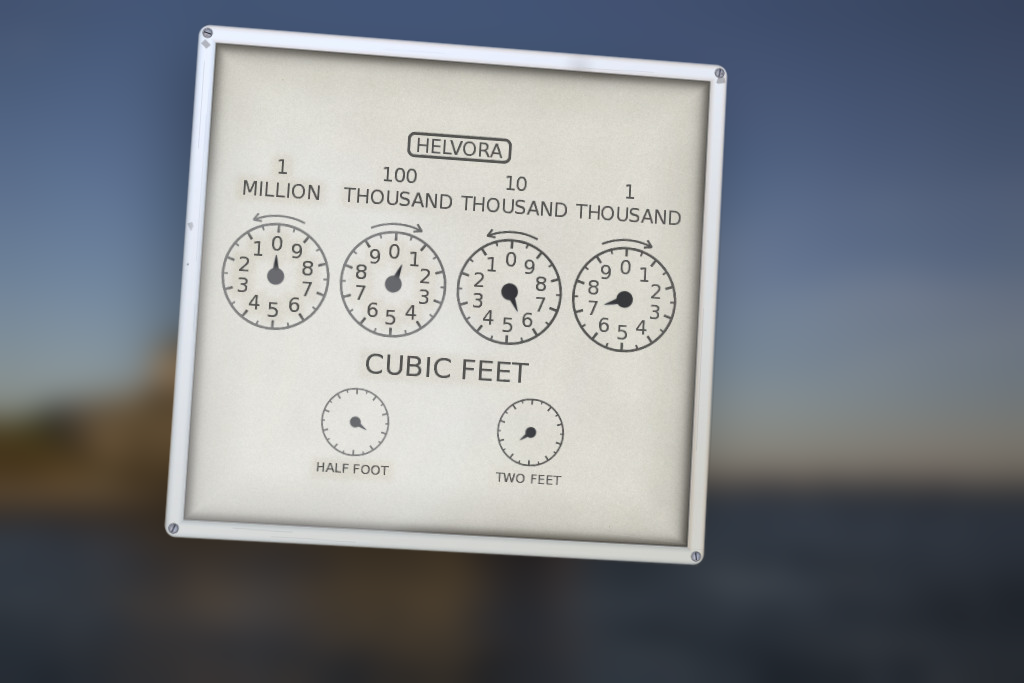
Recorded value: 5700 ft³
